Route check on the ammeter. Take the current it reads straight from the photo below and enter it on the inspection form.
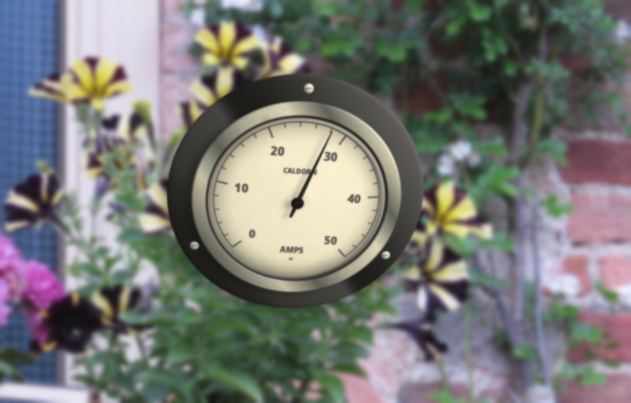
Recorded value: 28 A
